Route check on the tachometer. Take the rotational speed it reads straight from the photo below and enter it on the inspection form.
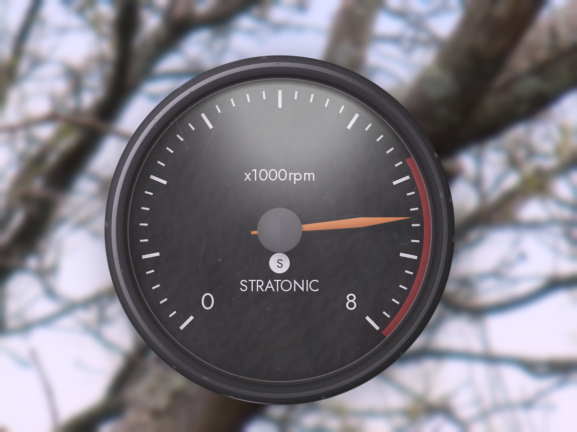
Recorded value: 6500 rpm
